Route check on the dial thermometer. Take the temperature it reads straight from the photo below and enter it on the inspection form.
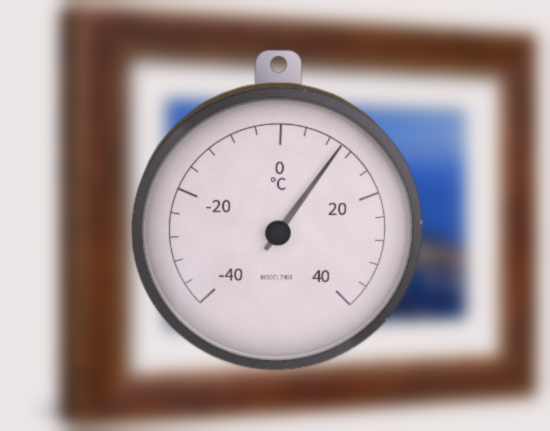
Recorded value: 10 °C
